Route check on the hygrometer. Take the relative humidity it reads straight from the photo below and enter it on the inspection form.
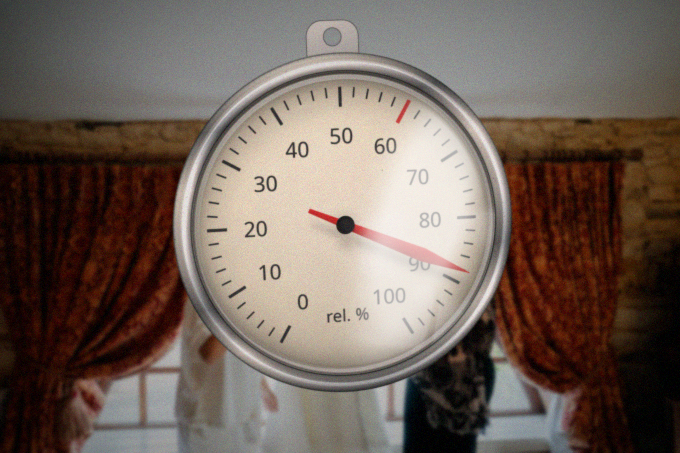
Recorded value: 88 %
